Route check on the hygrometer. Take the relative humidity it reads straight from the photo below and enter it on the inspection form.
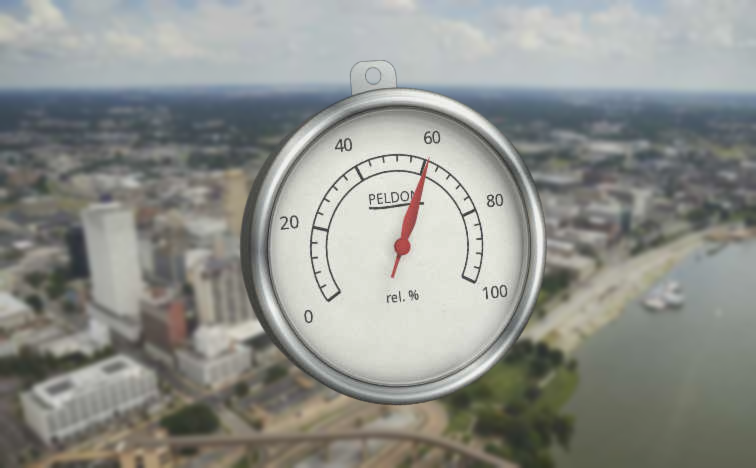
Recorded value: 60 %
